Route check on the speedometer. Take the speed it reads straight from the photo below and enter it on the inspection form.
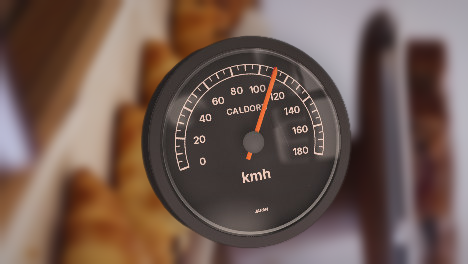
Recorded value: 110 km/h
